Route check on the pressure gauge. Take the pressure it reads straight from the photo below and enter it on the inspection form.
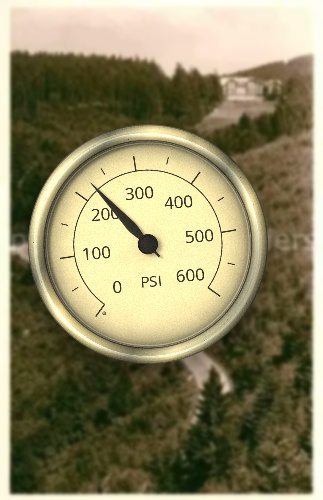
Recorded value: 225 psi
